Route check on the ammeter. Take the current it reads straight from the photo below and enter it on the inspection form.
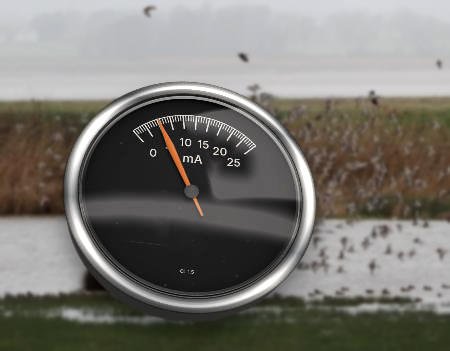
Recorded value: 5 mA
